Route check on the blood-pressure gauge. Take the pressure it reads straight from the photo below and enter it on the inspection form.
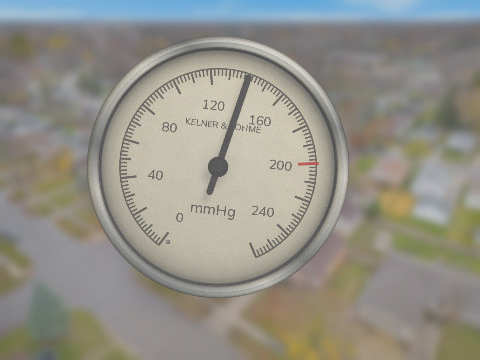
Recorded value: 140 mmHg
